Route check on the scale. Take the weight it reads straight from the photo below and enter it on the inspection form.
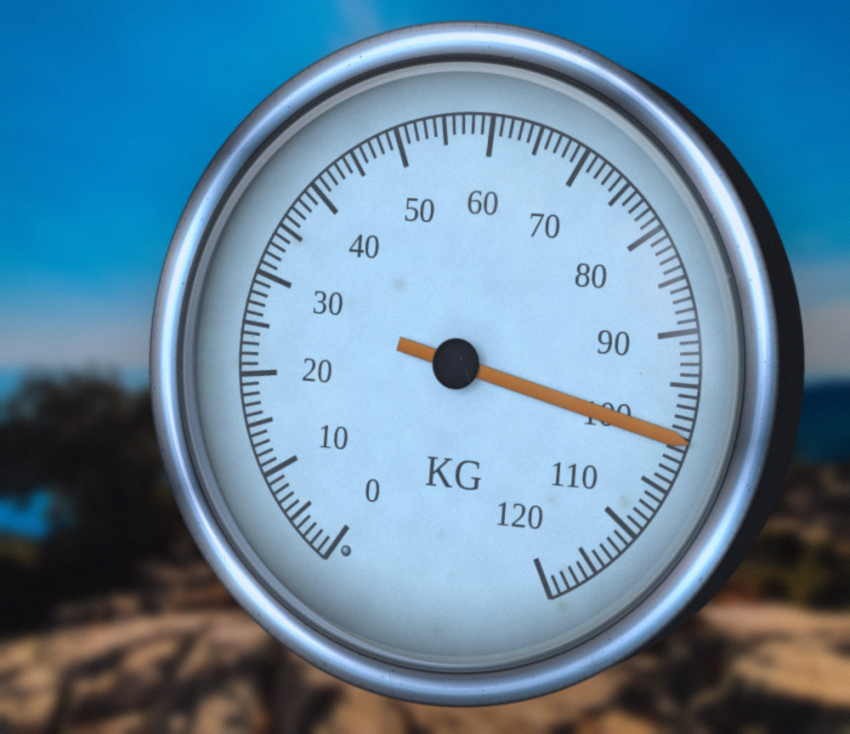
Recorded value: 100 kg
